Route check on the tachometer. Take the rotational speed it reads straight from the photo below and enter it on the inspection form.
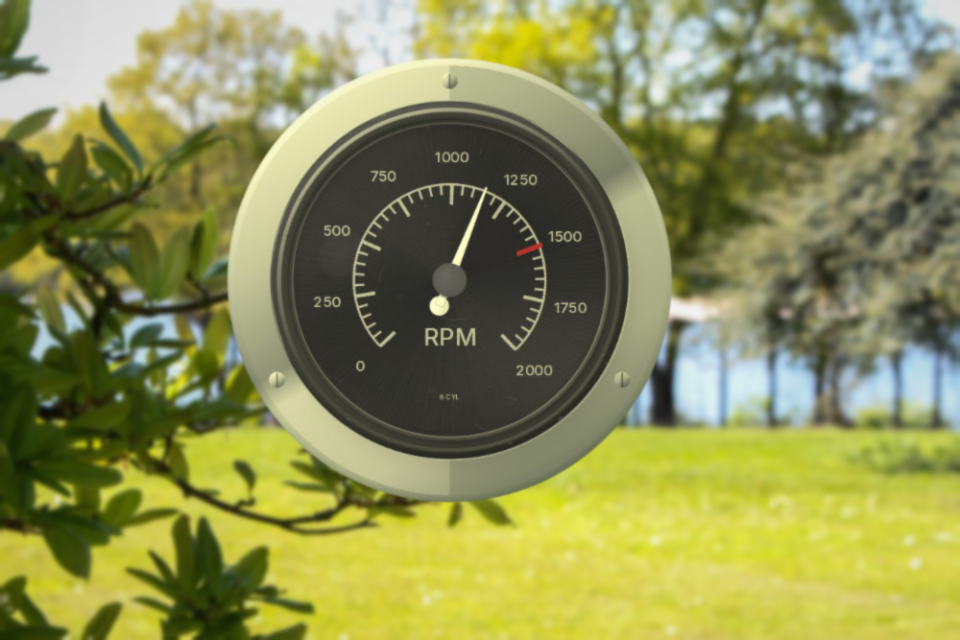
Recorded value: 1150 rpm
